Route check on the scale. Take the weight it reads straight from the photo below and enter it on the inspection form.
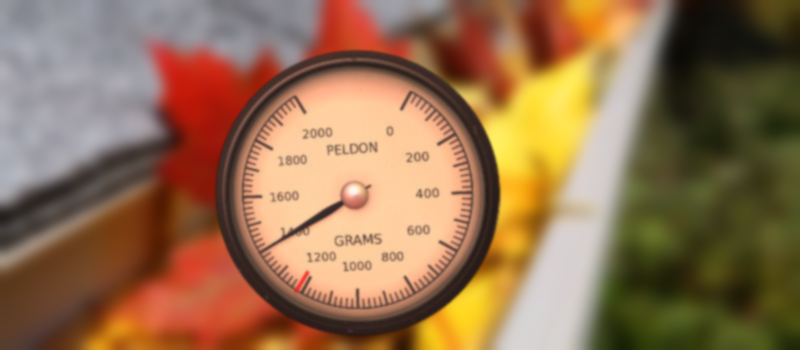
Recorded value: 1400 g
